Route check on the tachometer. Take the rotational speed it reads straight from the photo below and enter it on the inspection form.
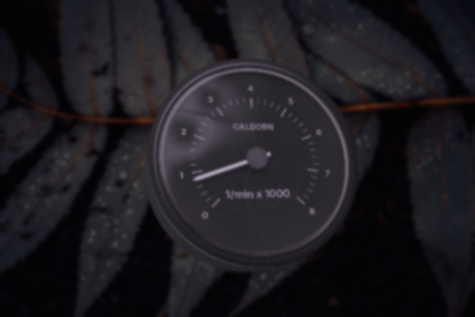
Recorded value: 800 rpm
